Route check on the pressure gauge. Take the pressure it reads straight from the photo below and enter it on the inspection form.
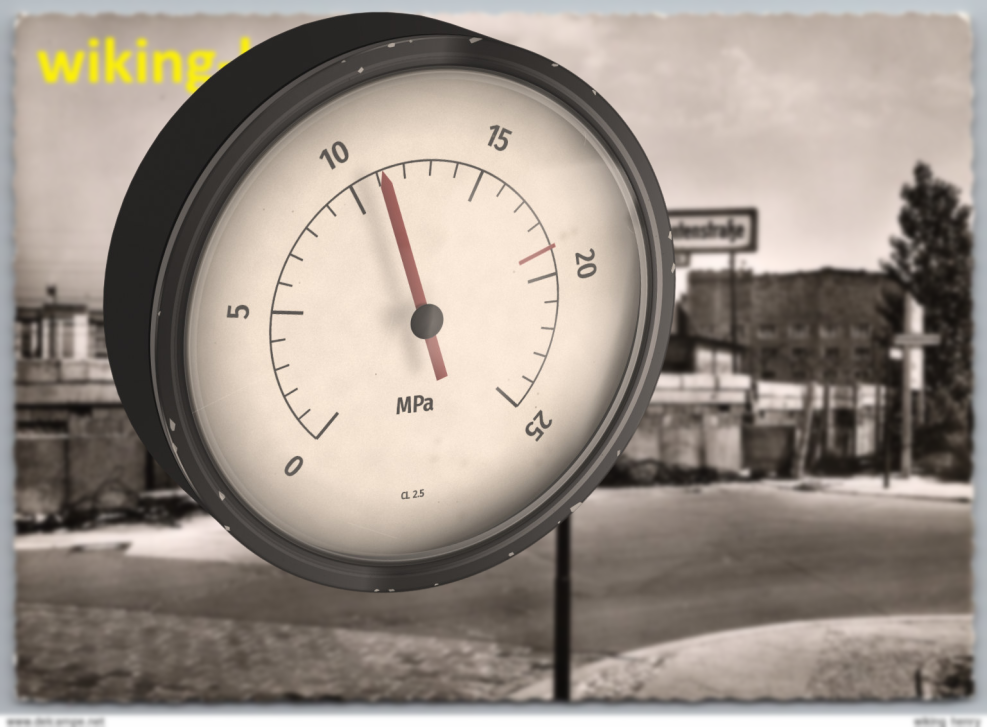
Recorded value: 11 MPa
